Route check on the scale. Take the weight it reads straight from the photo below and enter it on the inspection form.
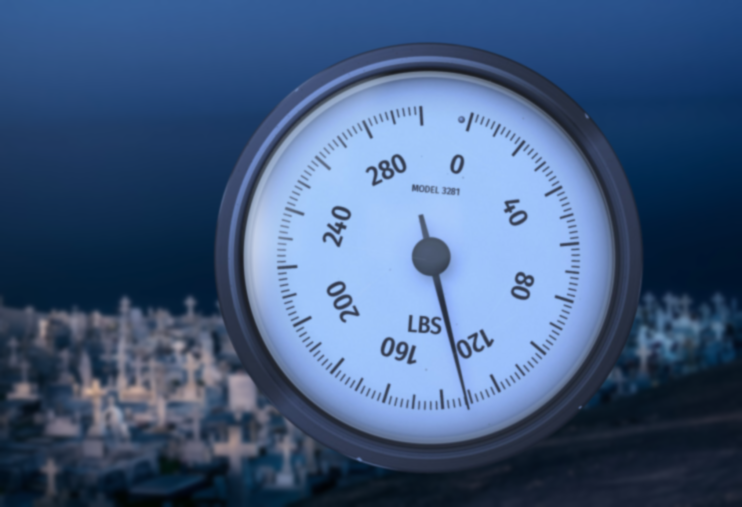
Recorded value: 132 lb
